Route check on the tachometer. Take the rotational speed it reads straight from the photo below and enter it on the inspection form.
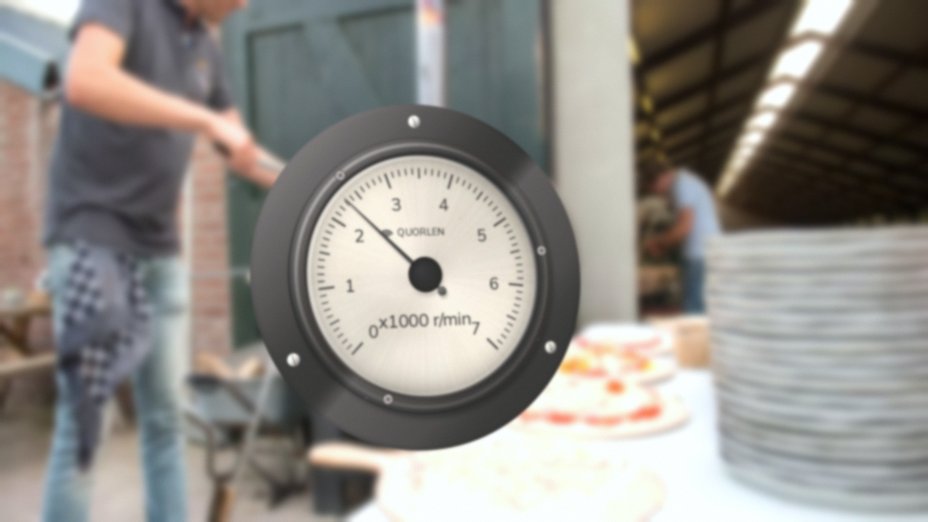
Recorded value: 2300 rpm
